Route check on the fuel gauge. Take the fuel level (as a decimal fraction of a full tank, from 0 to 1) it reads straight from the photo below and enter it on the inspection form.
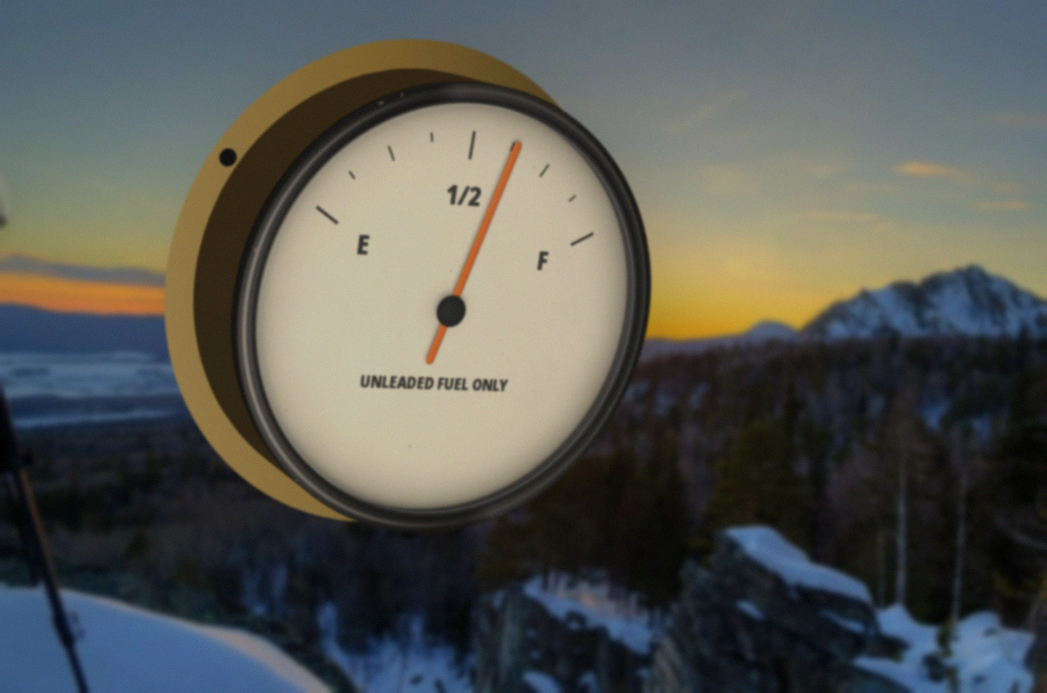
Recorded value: 0.625
